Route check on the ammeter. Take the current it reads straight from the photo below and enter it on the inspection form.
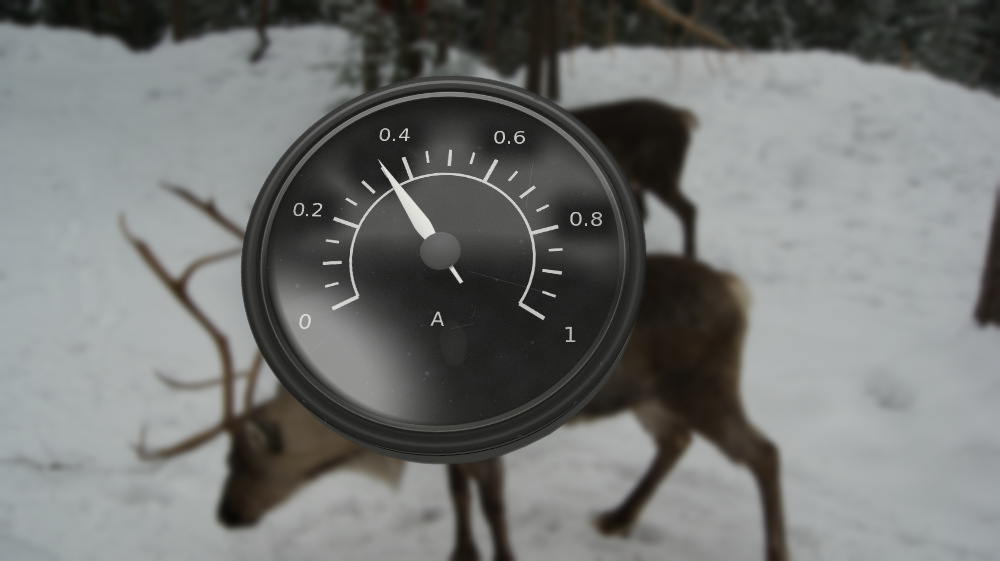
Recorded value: 0.35 A
